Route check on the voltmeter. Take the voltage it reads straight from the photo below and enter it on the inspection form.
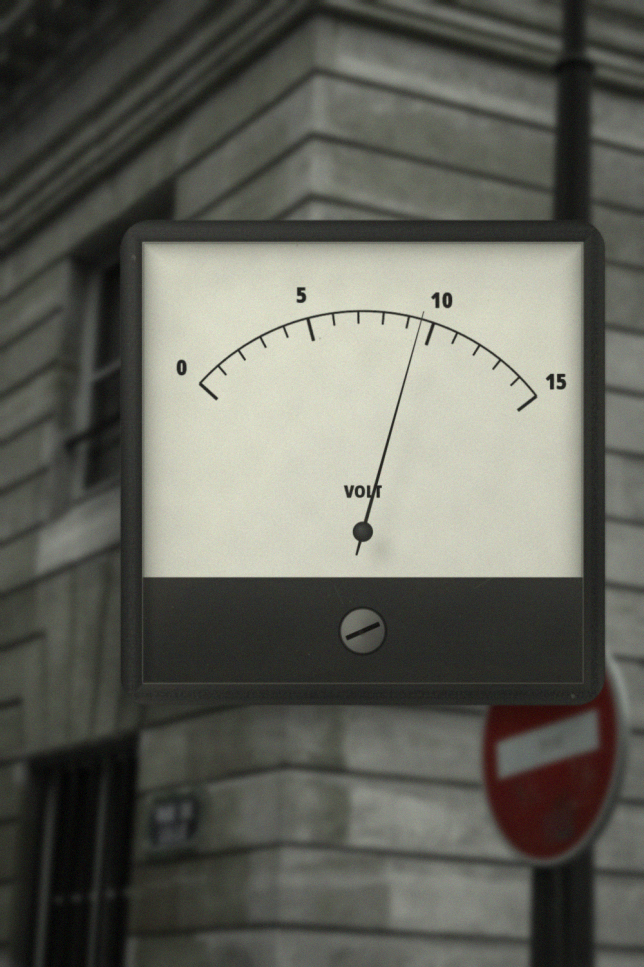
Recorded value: 9.5 V
